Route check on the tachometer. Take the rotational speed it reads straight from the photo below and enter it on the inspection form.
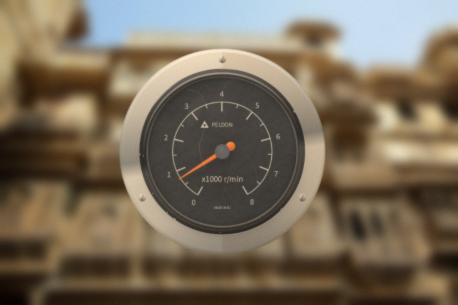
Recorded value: 750 rpm
